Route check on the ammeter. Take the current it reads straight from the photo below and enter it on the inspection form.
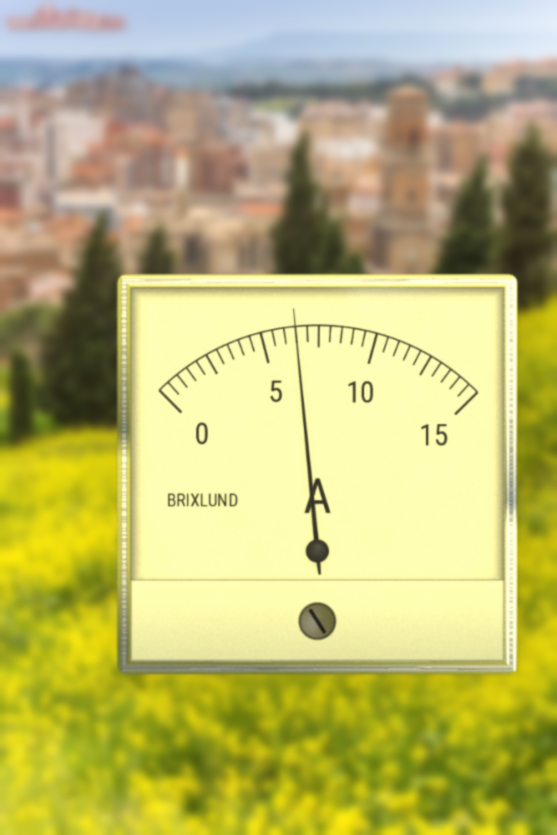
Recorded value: 6.5 A
